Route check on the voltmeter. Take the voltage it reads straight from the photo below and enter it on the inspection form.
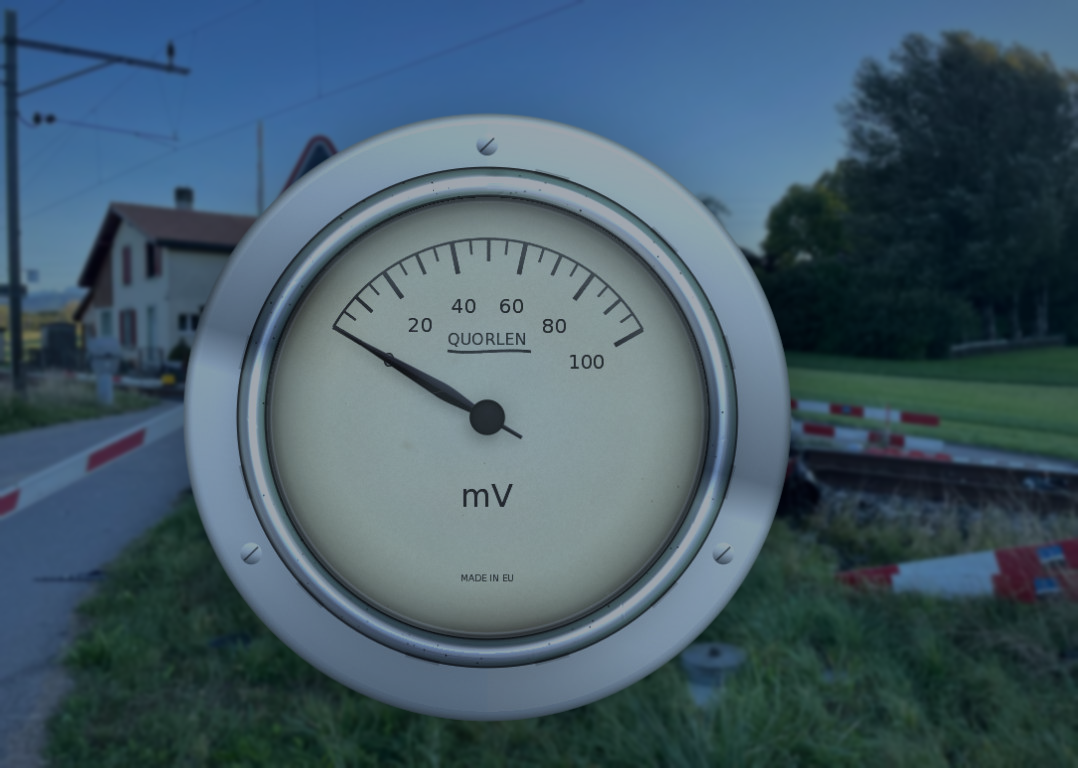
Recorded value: 0 mV
